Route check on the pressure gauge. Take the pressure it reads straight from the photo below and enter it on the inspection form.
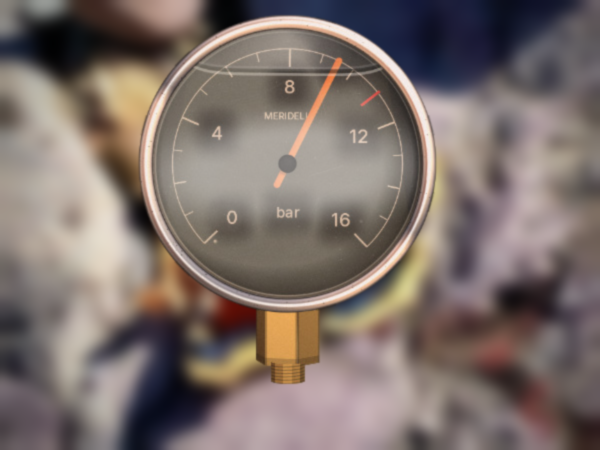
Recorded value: 9.5 bar
